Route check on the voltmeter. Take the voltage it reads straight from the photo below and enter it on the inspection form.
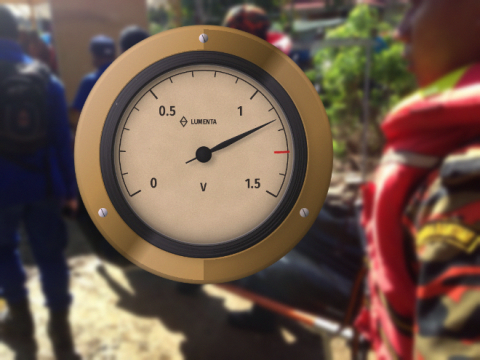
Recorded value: 1.15 V
